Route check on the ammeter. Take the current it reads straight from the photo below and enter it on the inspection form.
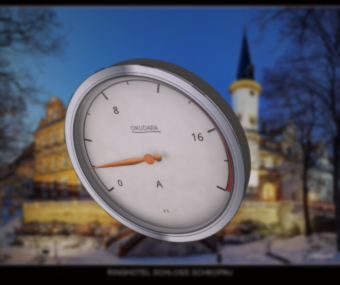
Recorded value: 2 A
